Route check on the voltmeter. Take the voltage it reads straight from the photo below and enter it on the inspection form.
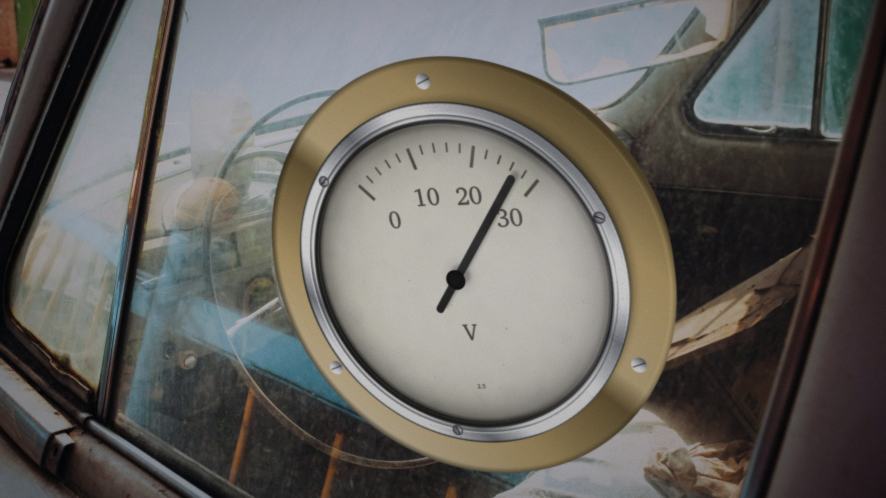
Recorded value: 27 V
